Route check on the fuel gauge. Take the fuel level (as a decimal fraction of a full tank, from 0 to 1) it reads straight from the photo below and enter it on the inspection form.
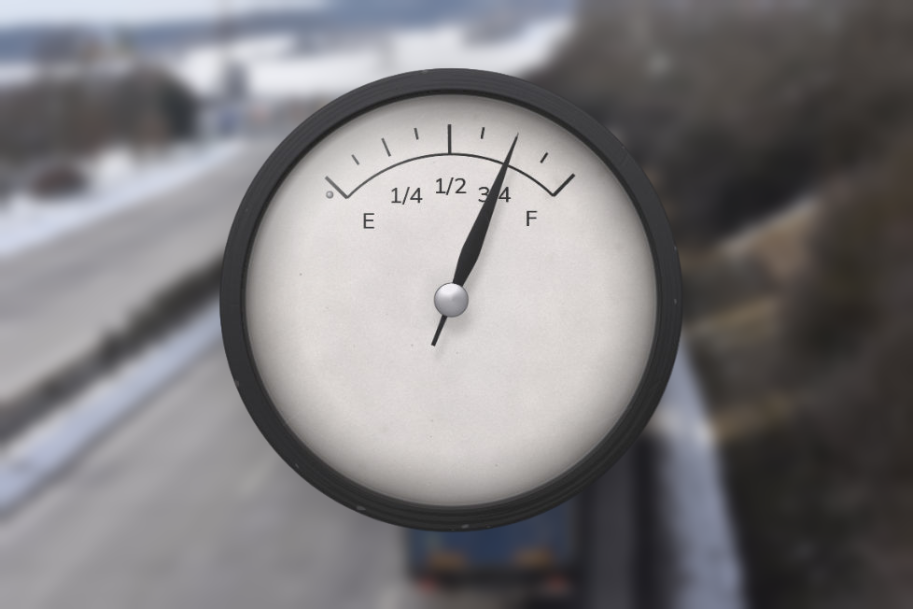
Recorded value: 0.75
